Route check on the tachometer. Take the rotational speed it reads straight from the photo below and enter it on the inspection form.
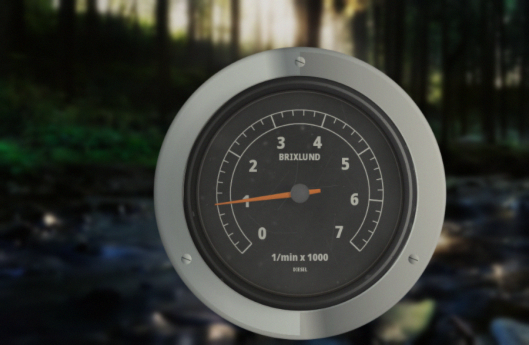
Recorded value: 1000 rpm
